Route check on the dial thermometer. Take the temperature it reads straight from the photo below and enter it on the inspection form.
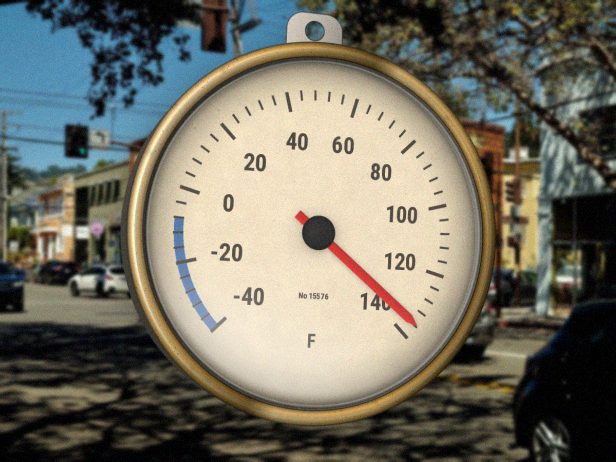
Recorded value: 136 °F
